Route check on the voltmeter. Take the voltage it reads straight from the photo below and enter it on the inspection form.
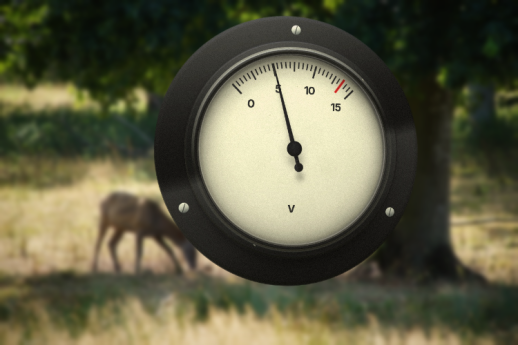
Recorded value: 5 V
